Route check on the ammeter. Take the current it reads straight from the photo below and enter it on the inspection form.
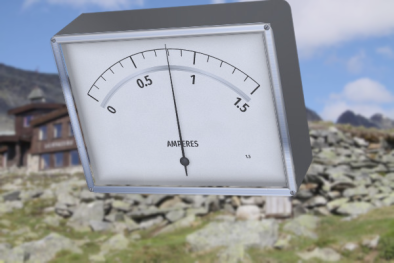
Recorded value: 0.8 A
